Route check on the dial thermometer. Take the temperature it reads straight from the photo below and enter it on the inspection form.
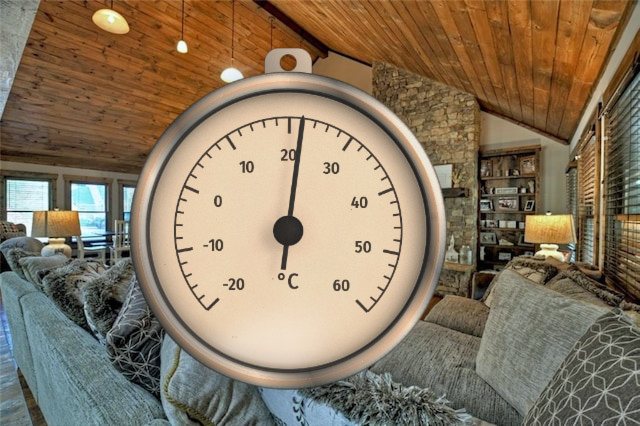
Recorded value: 22 °C
